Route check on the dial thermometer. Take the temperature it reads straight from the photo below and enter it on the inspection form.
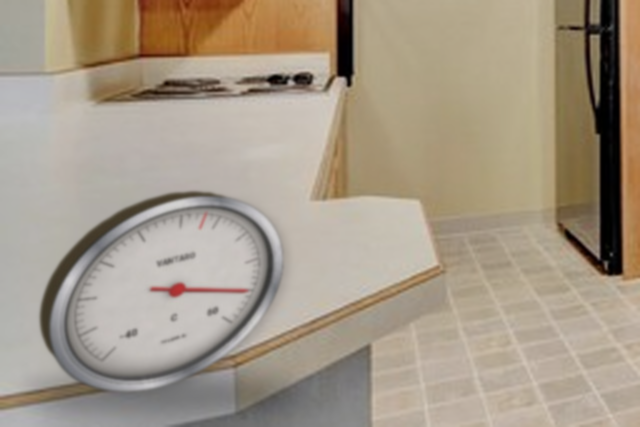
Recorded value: 50 °C
